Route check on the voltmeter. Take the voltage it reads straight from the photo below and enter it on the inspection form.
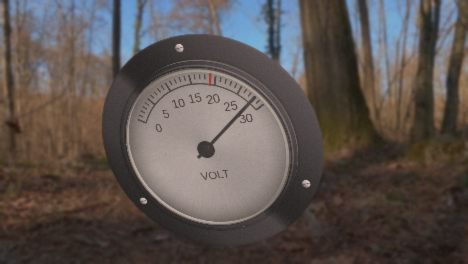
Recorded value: 28 V
